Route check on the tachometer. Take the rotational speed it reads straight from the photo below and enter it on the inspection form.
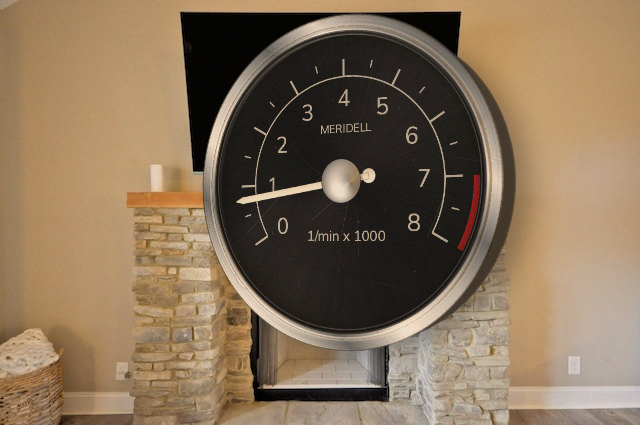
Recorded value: 750 rpm
